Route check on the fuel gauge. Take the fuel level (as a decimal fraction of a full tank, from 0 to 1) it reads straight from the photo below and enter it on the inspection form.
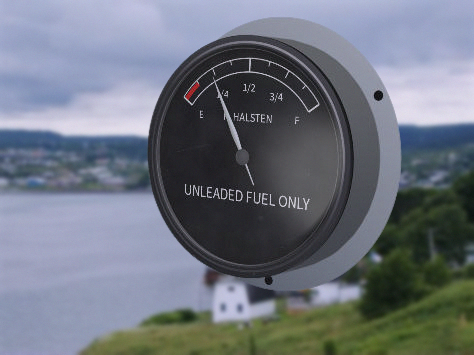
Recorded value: 0.25
